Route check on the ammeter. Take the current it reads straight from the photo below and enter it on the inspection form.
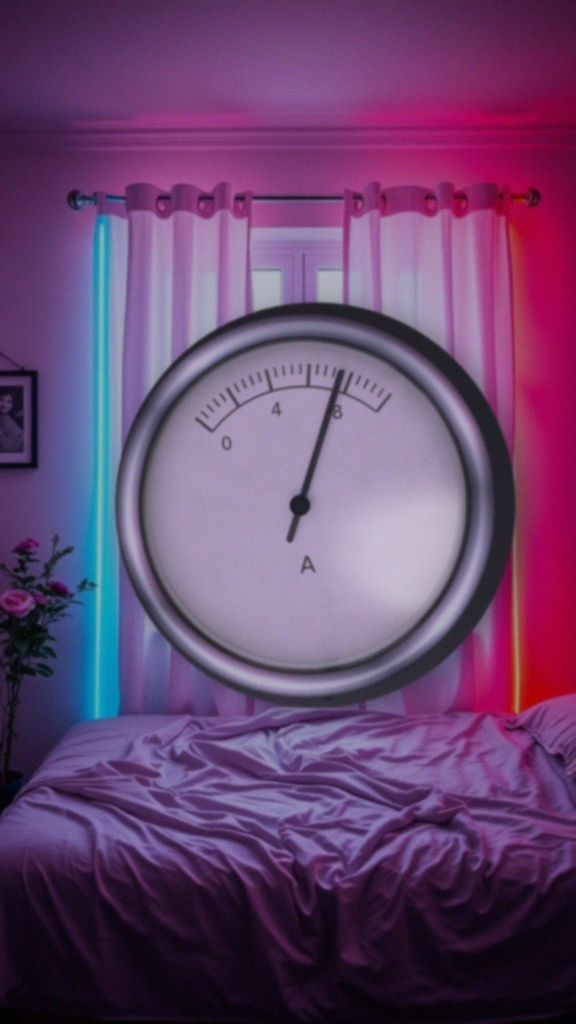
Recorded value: 7.6 A
